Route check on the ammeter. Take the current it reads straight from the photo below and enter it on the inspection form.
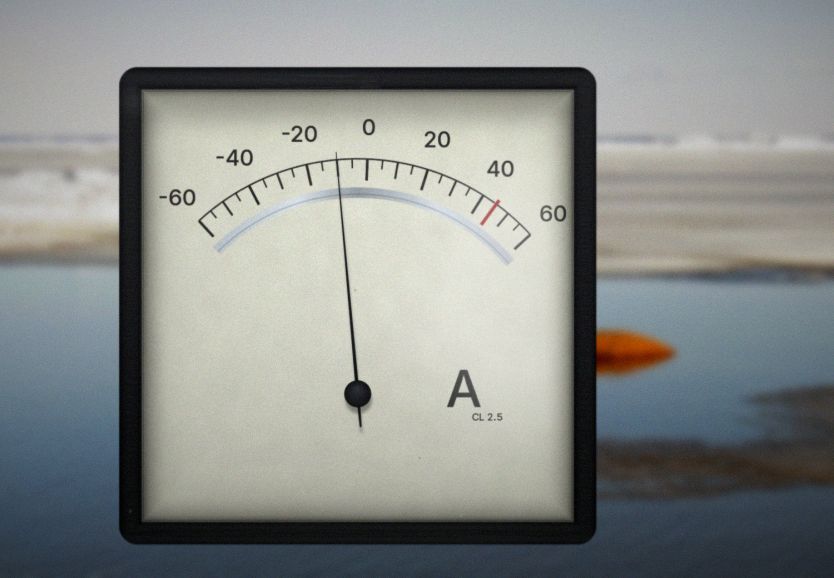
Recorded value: -10 A
